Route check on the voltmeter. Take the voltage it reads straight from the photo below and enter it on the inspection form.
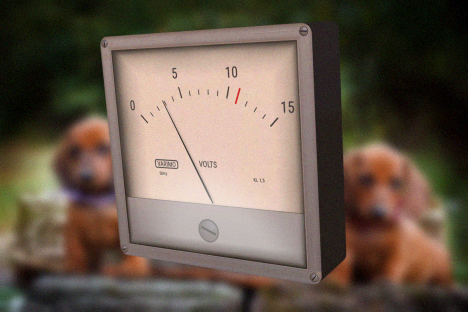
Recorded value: 3 V
